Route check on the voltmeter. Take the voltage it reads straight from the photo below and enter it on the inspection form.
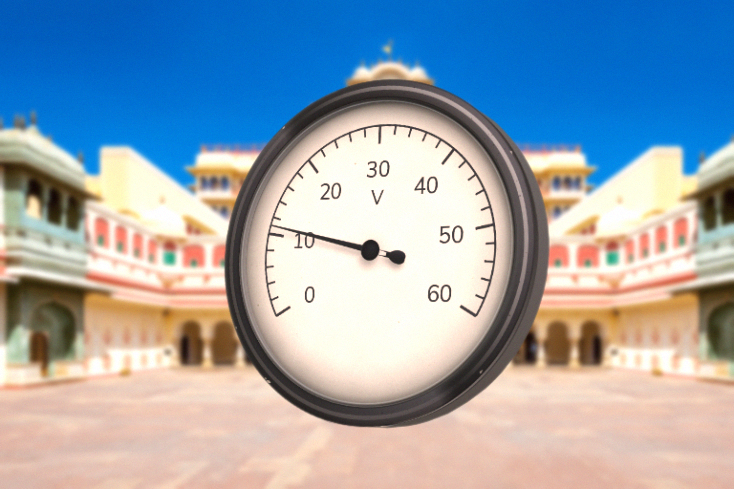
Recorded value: 11 V
